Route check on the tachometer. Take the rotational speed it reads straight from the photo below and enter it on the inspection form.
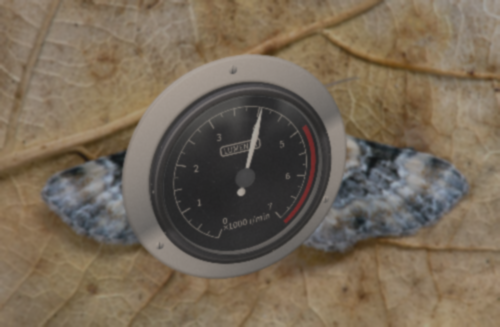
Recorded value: 4000 rpm
